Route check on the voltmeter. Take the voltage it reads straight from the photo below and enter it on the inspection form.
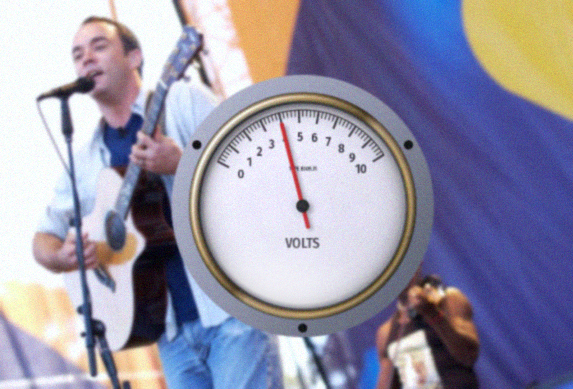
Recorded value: 4 V
